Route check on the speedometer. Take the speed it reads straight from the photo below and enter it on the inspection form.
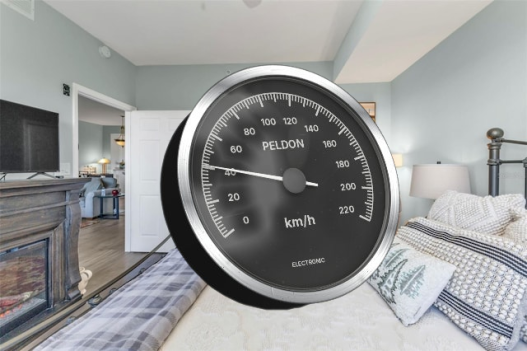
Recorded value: 40 km/h
